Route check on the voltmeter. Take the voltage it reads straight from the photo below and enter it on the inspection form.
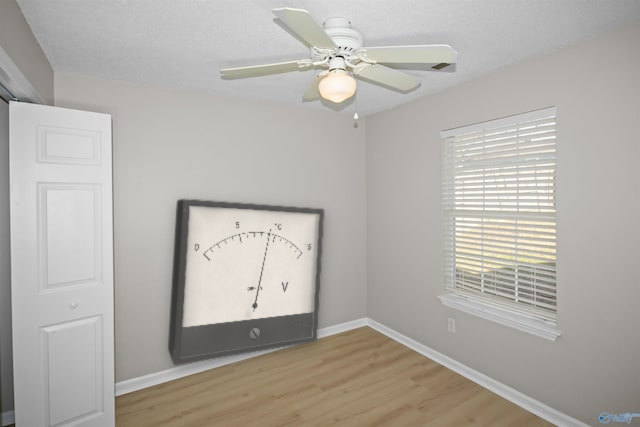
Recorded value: 9 V
